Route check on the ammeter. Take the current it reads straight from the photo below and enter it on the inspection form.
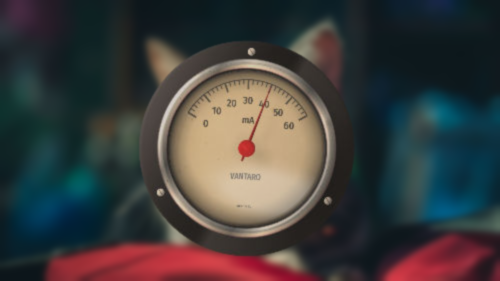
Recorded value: 40 mA
